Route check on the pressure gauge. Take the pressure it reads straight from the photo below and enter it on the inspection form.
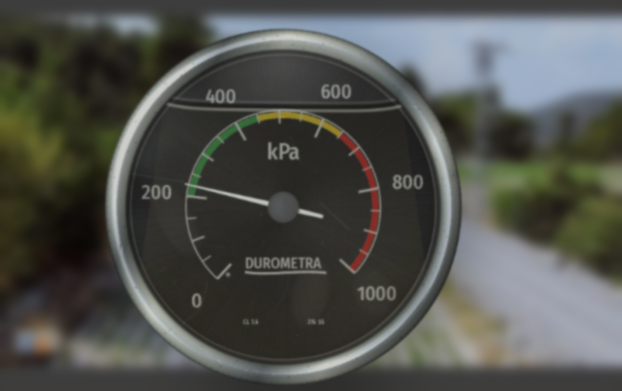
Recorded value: 225 kPa
